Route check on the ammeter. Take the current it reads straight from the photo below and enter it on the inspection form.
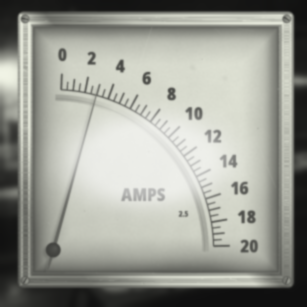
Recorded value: 3 A
